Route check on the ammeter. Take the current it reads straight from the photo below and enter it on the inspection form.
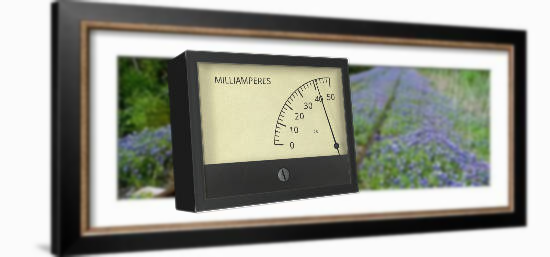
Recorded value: 40 mA
